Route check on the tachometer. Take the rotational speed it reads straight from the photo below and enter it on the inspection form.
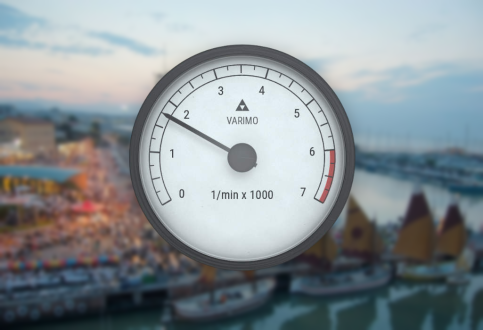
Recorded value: 1750 rpm
